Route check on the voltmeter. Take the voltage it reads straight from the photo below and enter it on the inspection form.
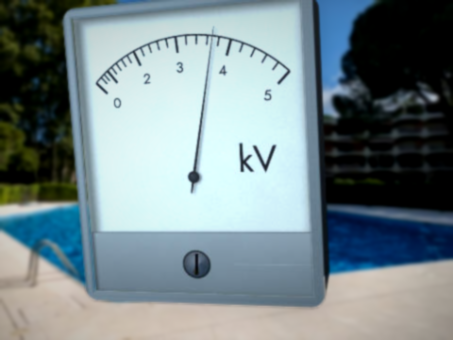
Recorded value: 3.7 kV
